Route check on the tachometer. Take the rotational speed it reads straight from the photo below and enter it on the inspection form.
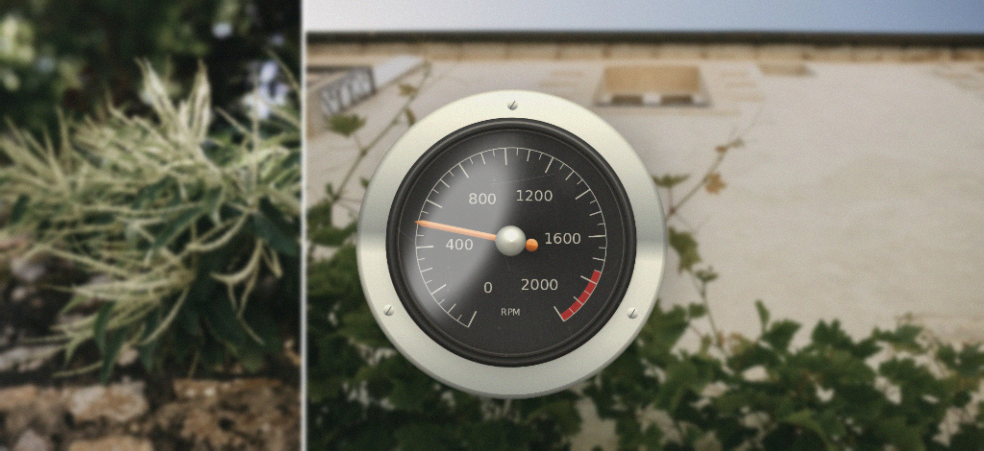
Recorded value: 500 rpm
